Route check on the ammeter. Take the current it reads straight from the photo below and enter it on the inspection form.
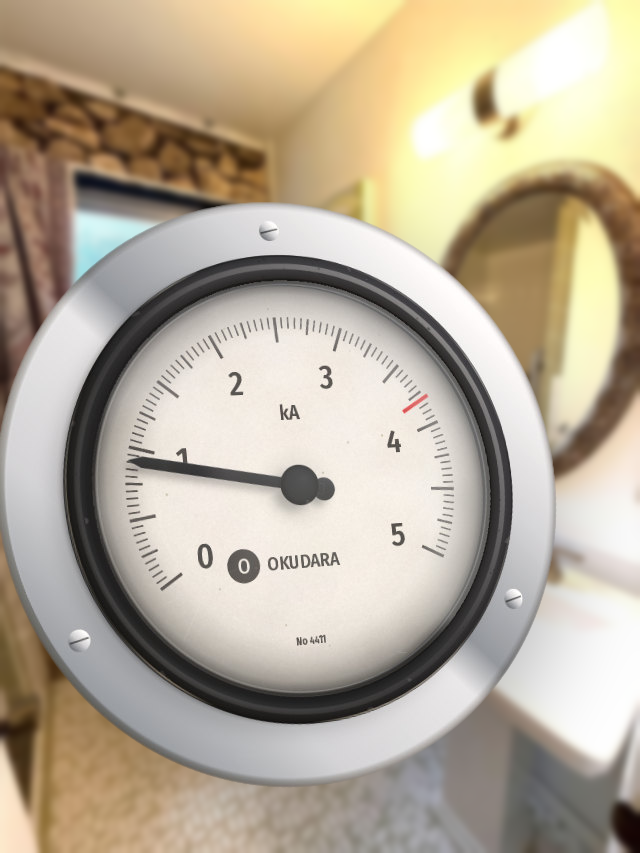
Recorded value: 0.9 kA
